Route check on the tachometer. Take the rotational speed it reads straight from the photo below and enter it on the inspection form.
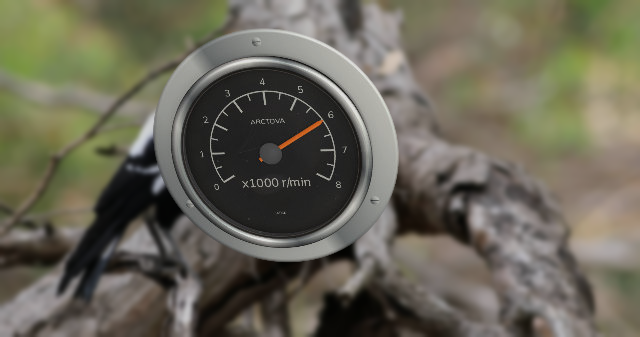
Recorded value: 6000 rpm
